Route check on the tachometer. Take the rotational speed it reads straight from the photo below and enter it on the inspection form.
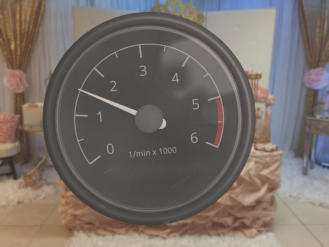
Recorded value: 1500 rpm
